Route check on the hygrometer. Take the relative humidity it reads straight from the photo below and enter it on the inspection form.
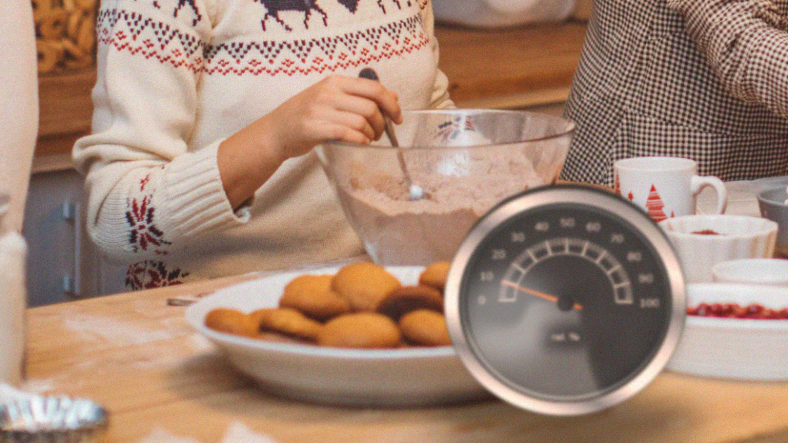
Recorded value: 10 %
